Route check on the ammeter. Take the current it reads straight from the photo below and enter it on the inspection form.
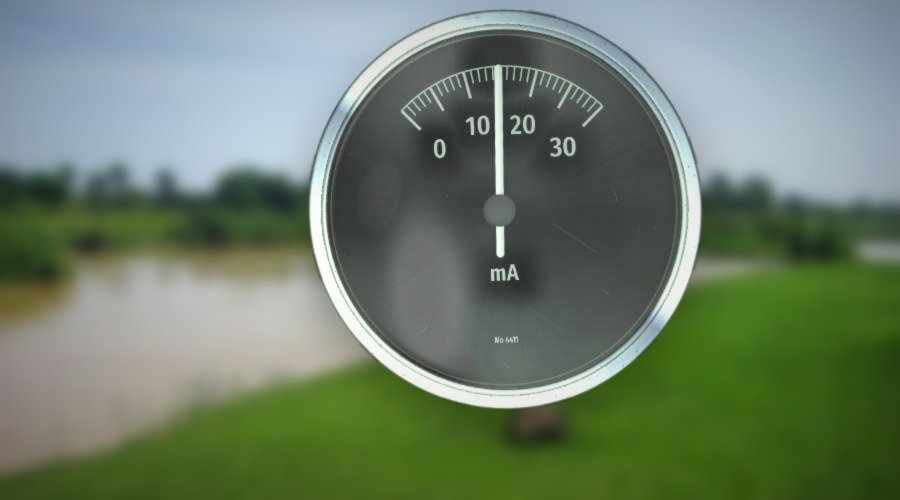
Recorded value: 15 mA
